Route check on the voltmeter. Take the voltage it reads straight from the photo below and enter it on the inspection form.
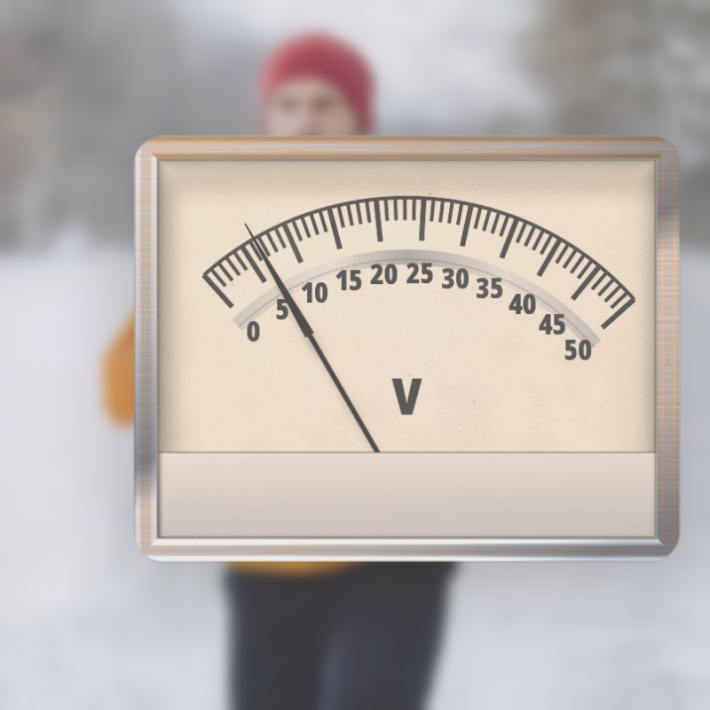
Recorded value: 6.5 V
